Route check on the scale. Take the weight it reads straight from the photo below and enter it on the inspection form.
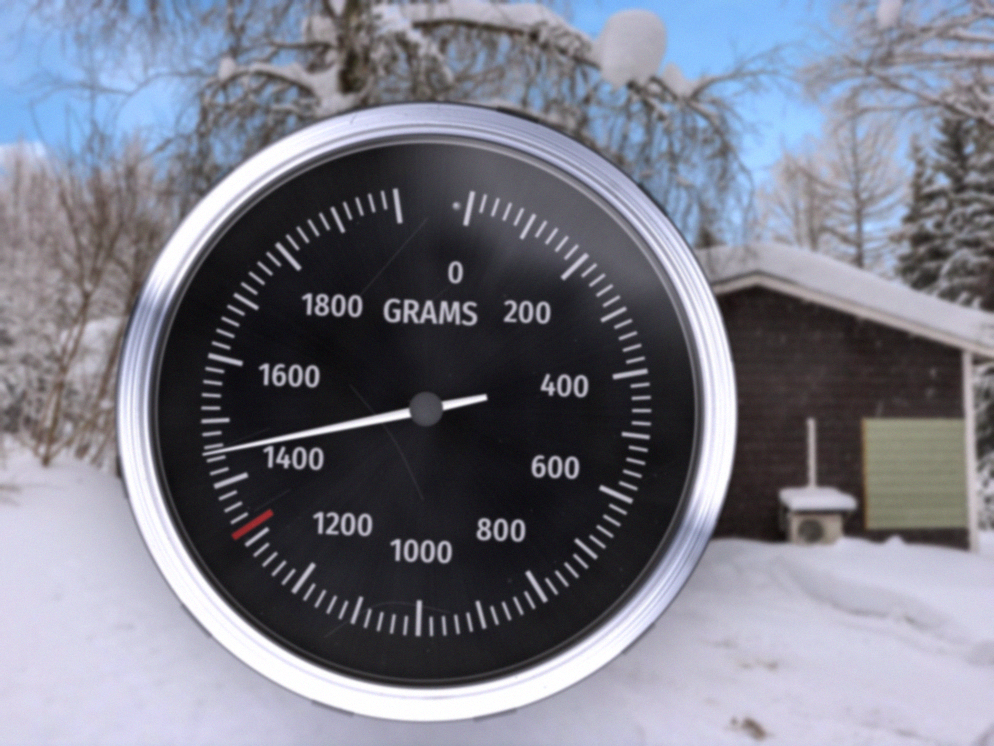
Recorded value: 1450 g
